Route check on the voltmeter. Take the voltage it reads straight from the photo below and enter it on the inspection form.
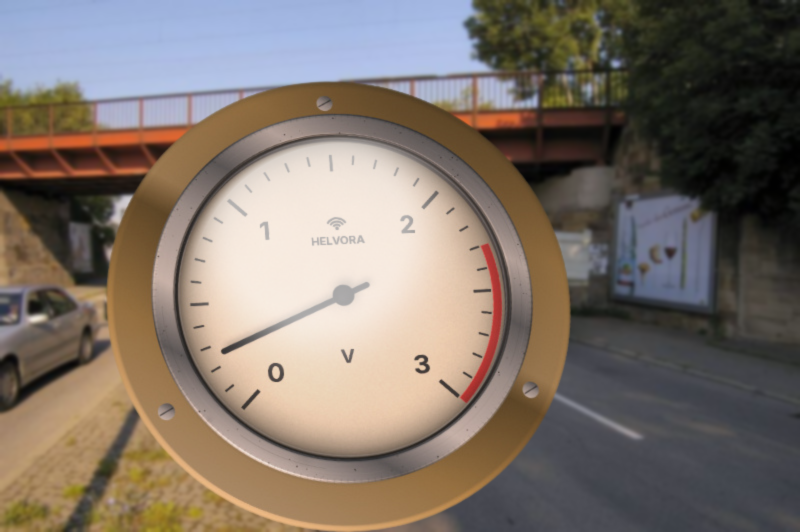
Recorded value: 0.25 V
